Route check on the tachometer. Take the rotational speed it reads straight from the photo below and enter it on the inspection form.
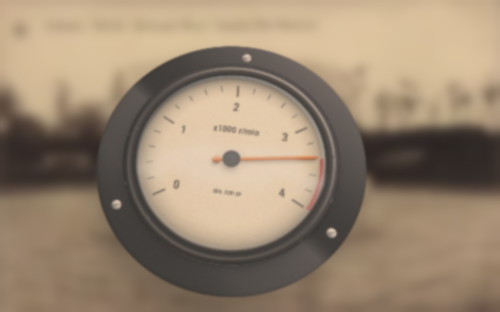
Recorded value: 3400 rpm
